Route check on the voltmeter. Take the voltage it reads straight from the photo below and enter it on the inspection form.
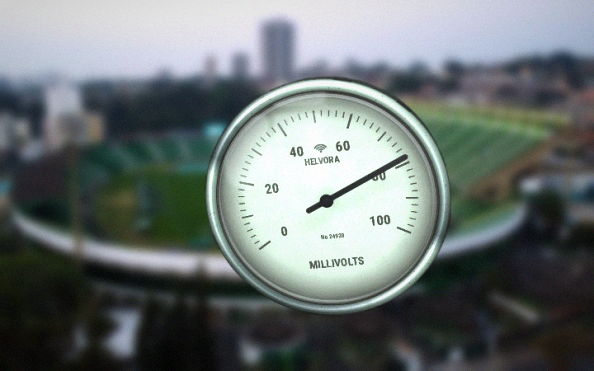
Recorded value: 78 mV
